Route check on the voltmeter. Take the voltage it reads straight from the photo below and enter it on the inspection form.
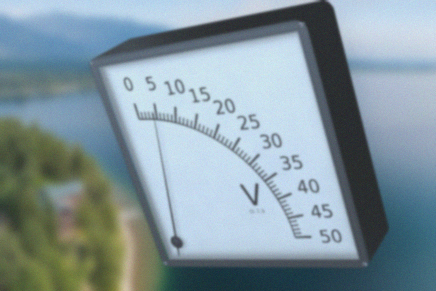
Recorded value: 5 V
